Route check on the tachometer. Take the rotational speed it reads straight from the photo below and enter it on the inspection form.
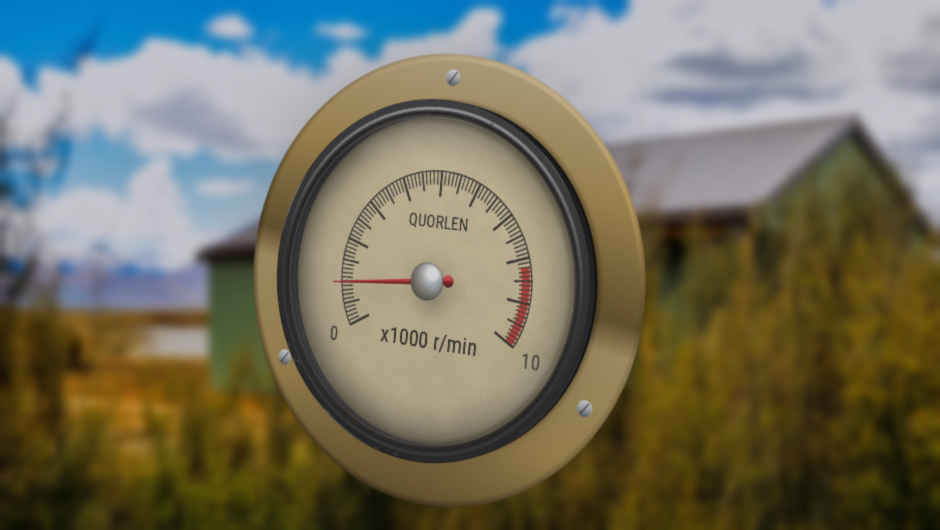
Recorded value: 1000 rpm
